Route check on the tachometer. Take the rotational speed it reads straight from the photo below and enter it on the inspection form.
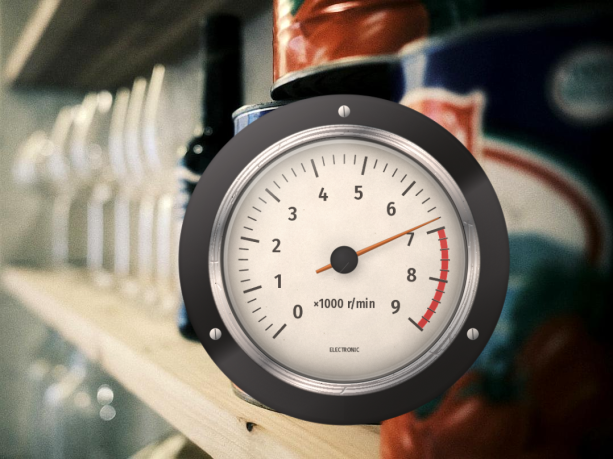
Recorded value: 6800 rpm
